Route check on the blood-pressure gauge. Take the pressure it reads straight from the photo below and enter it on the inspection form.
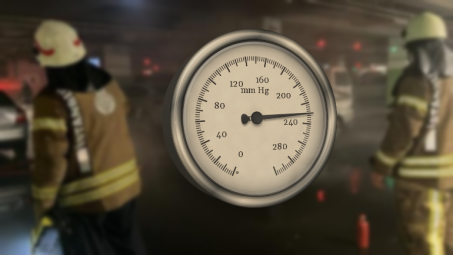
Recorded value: 230 mmHg
